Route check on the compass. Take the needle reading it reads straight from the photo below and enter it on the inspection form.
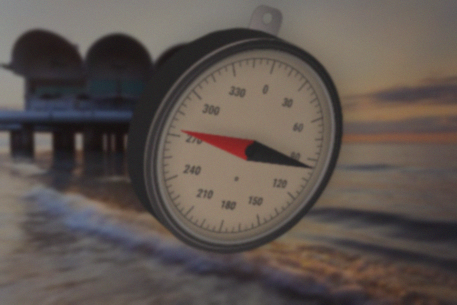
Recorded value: 275 °
